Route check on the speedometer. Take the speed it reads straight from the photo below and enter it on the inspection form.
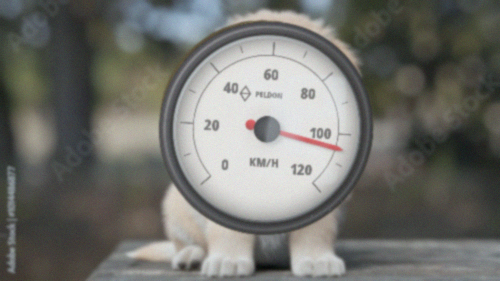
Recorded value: 105 km/h
